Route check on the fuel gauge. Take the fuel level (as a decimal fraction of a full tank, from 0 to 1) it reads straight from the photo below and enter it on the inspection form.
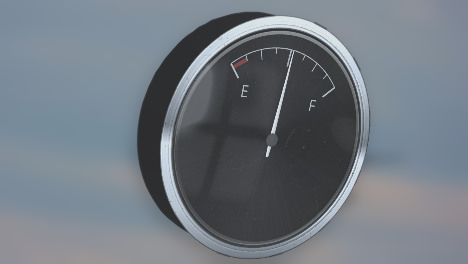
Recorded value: 0.5
